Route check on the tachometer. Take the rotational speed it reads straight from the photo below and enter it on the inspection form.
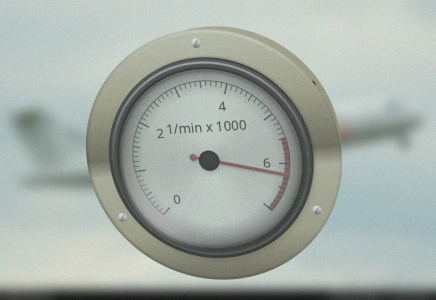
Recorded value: 6200 rpm
